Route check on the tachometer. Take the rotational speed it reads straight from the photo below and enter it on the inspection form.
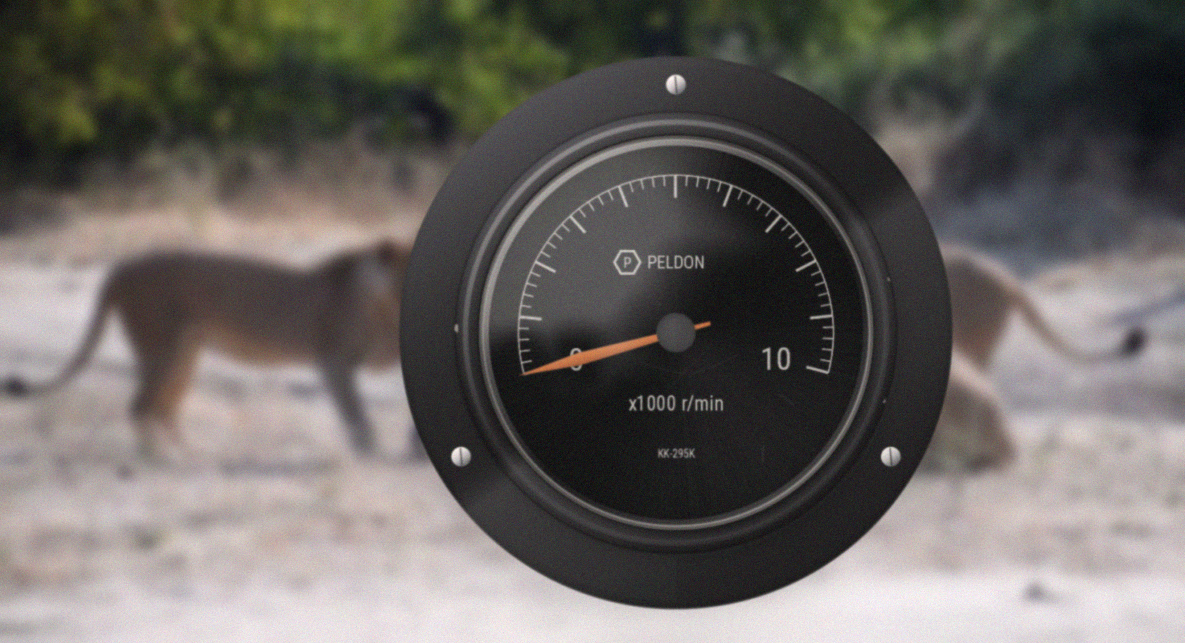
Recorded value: 0 rpm
